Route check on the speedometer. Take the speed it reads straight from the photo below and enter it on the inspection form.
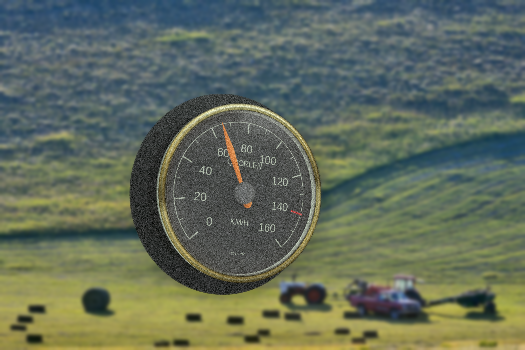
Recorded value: 65 km/h
